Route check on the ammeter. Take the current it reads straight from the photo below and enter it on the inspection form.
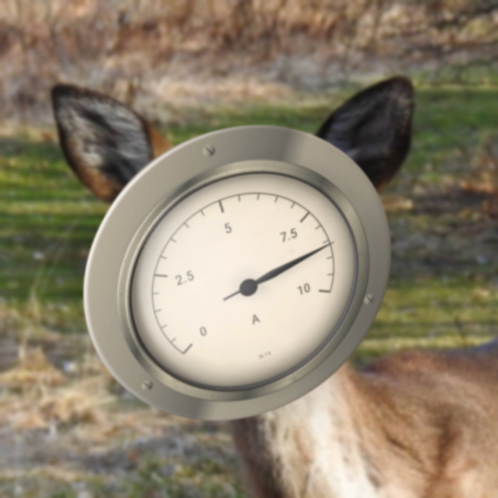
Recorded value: 8.5 A
